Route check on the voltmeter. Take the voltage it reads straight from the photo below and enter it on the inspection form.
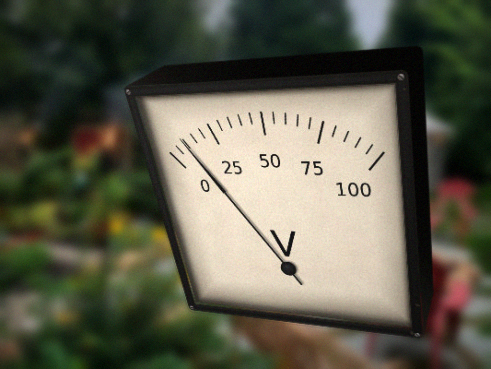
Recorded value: 10 V
